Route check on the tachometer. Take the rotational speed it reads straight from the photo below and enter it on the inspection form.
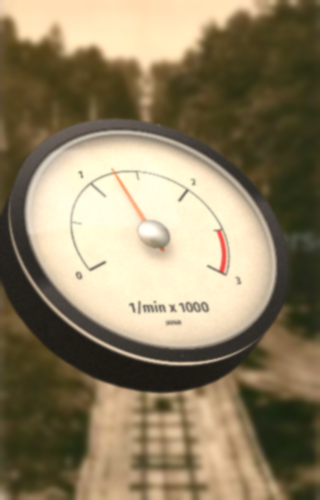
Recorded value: 1250 rpm
